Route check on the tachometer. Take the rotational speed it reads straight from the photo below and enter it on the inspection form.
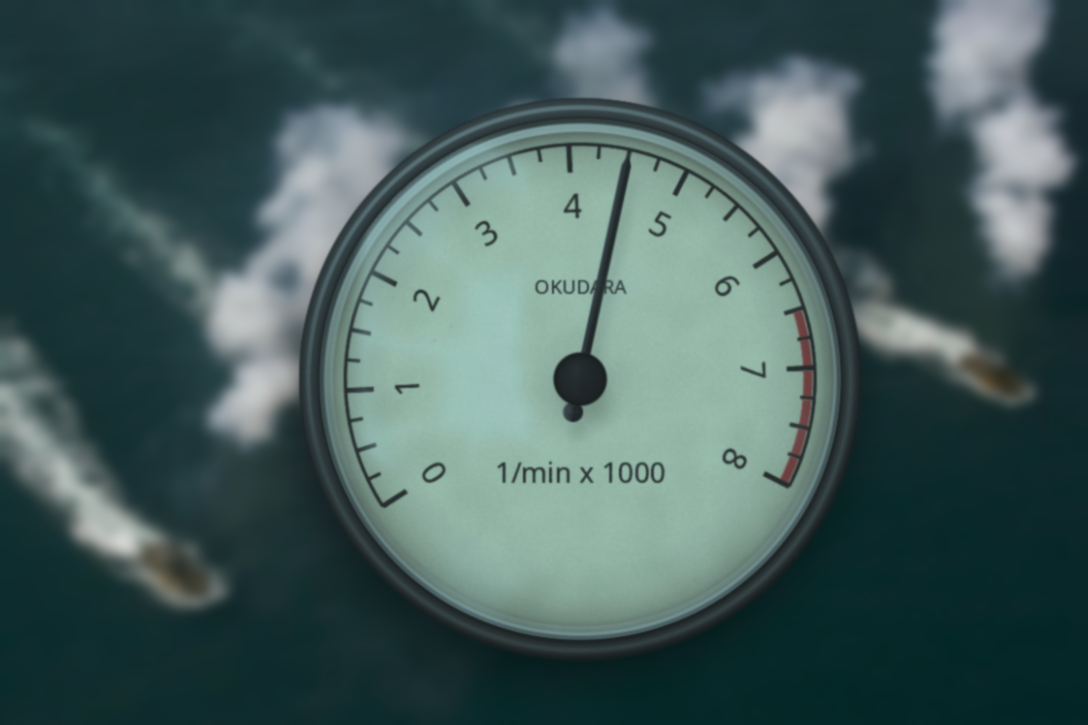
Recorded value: 4500 rpm
